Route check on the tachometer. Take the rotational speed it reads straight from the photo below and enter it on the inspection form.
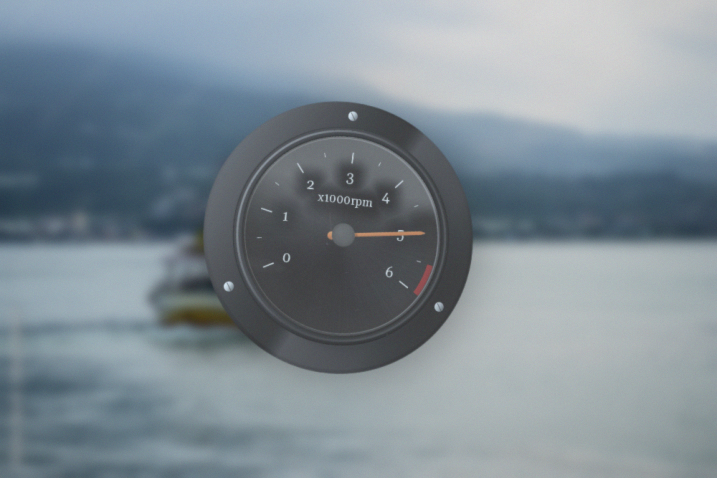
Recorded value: 5000 rpm
